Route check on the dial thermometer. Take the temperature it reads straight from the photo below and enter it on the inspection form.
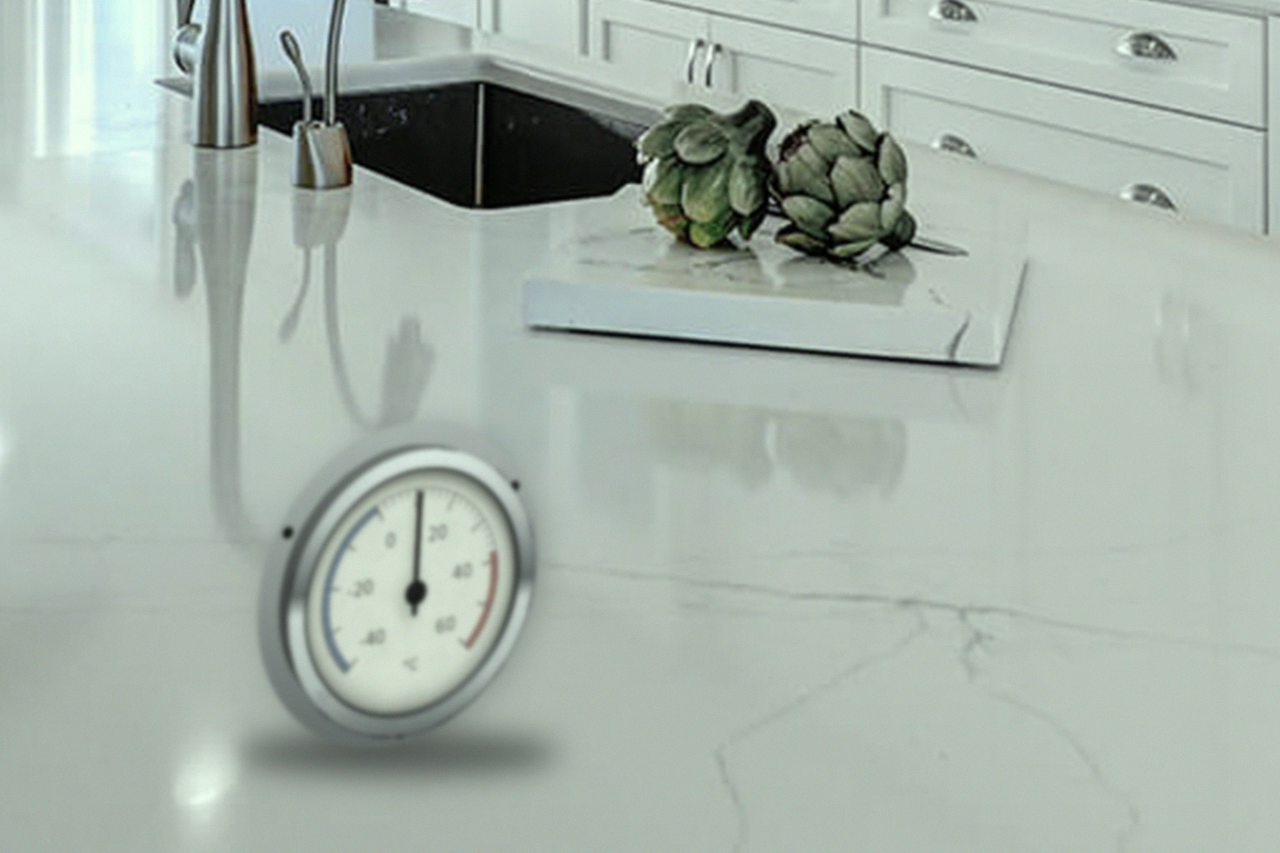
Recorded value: 10 °C
